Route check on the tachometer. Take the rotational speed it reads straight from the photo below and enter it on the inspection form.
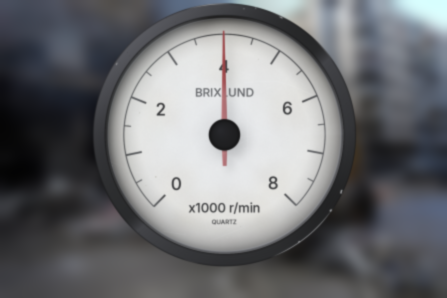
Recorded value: 4000 rpm
